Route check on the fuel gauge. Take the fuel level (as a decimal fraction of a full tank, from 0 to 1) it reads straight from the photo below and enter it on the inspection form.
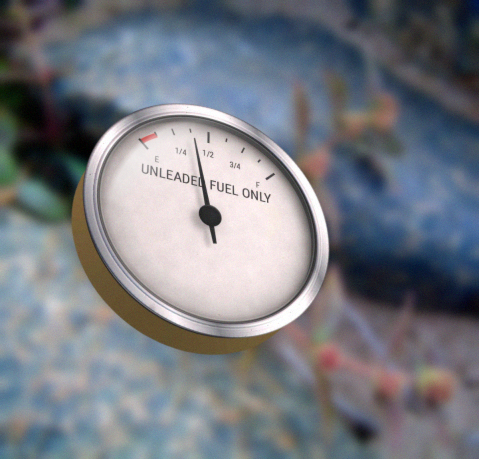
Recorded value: 0.375
